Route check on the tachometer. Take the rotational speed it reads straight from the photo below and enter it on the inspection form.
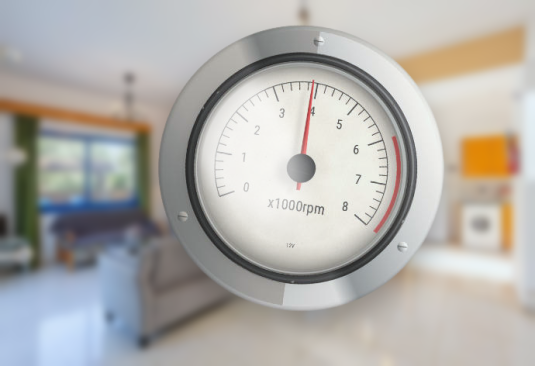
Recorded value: 3900 rpm
